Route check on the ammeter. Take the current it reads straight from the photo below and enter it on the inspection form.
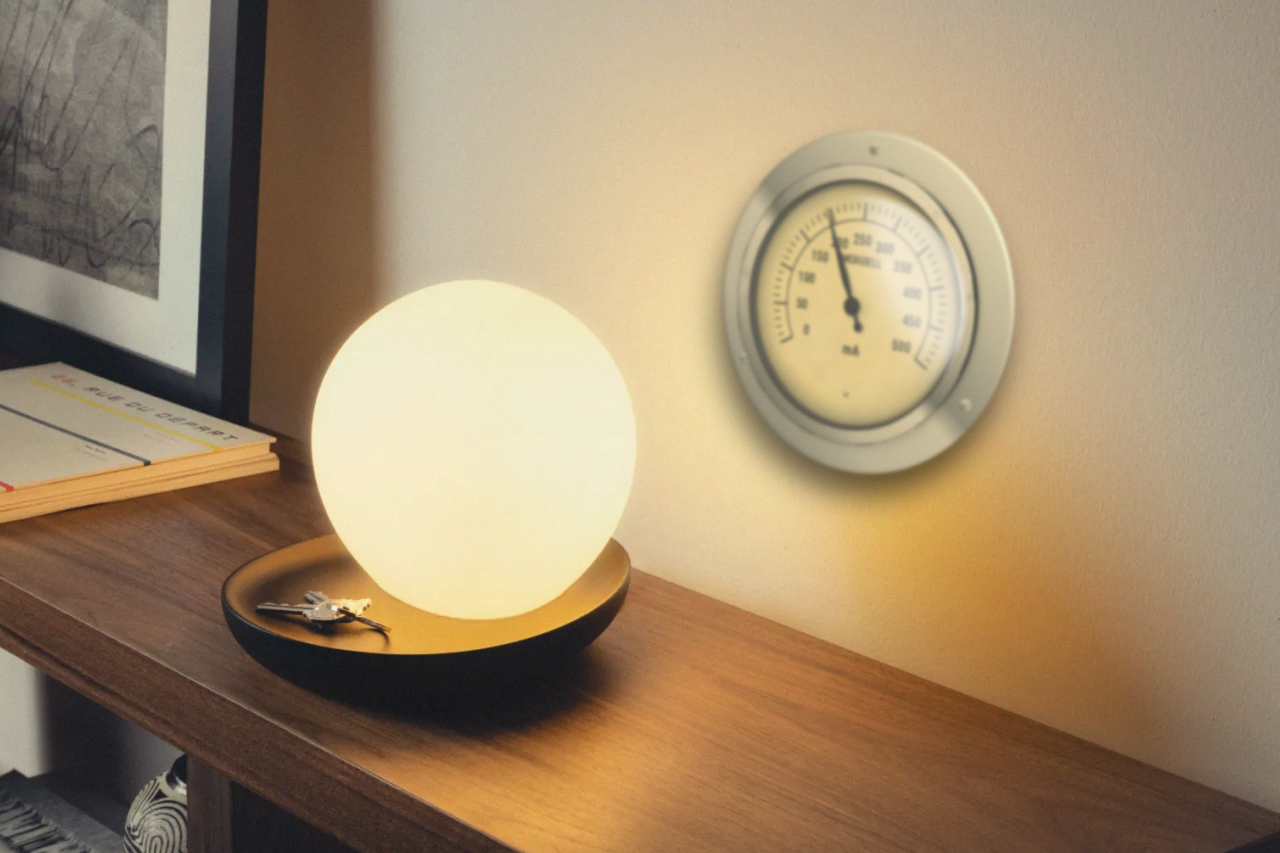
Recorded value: 200 mA
